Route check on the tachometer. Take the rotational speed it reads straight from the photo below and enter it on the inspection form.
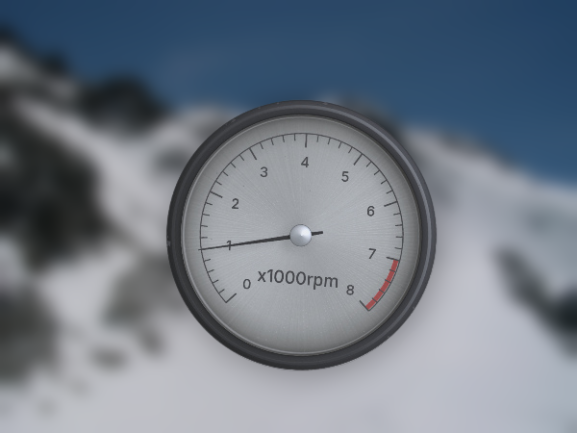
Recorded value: 1000 rpm
